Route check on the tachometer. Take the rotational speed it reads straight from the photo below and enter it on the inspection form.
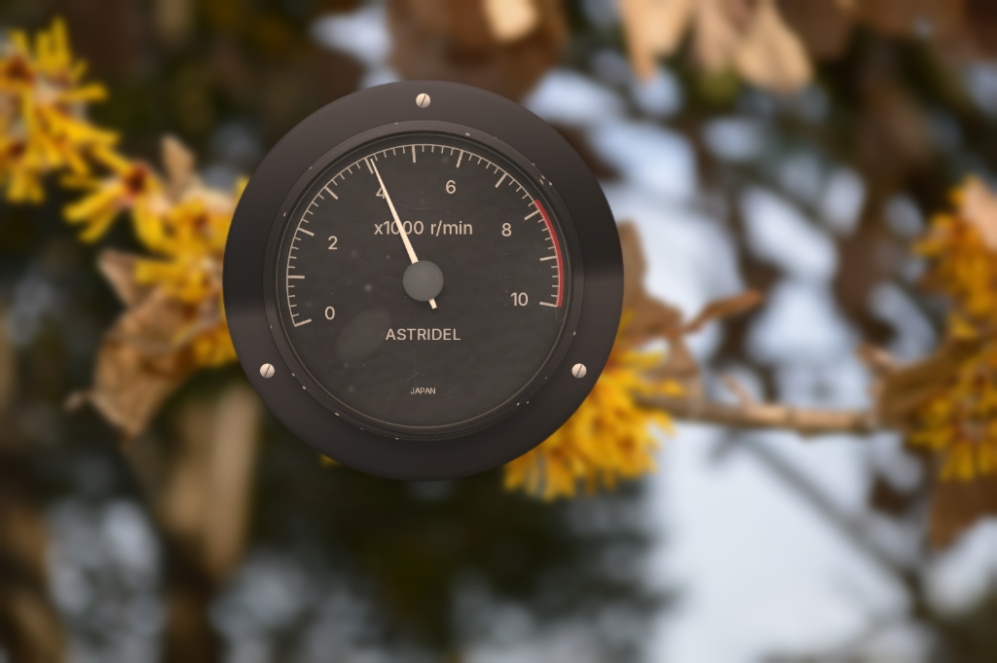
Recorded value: 4100 rpm
